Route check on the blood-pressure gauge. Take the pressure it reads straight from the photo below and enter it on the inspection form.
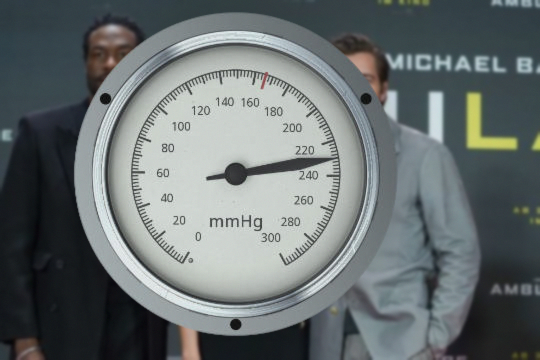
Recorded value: 230 mmHg
